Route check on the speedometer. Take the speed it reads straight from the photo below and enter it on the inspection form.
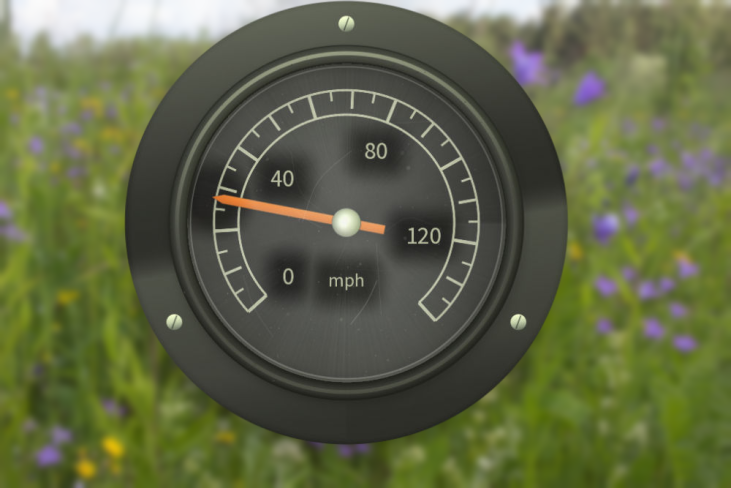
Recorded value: 27.5 mph
